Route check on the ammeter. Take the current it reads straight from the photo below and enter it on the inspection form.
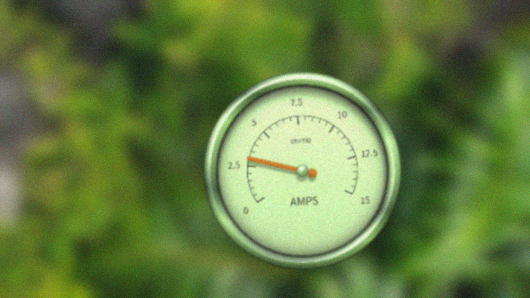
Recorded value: 3 A
